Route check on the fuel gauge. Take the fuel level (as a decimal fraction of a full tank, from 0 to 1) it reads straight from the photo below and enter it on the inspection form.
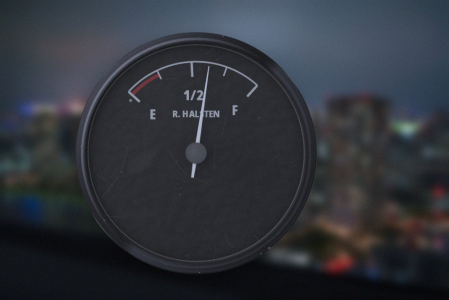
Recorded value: 0.625
